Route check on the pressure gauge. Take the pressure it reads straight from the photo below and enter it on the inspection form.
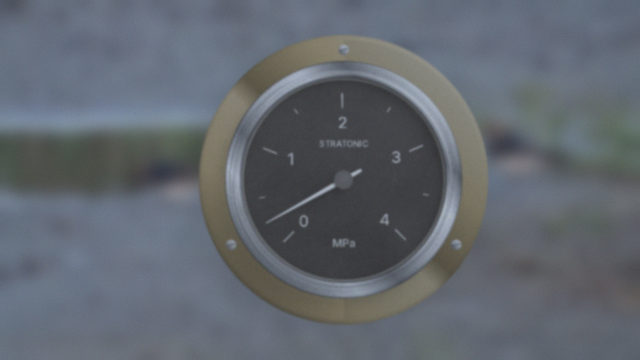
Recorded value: 0.25 MPa
